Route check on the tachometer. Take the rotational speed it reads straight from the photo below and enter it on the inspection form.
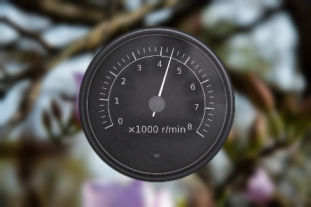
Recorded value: 4400 rpm
